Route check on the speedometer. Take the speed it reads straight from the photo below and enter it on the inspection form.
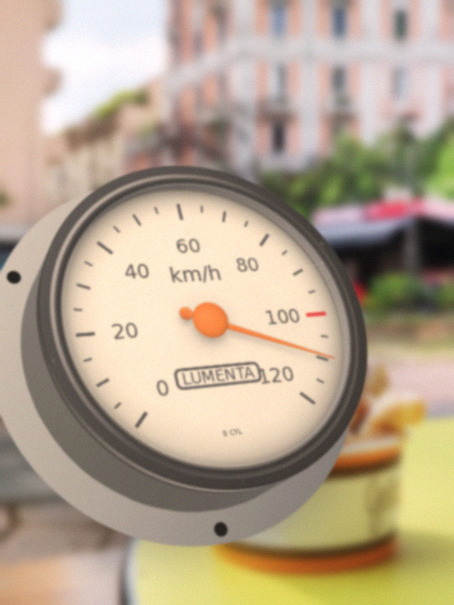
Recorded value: 110 km/h
